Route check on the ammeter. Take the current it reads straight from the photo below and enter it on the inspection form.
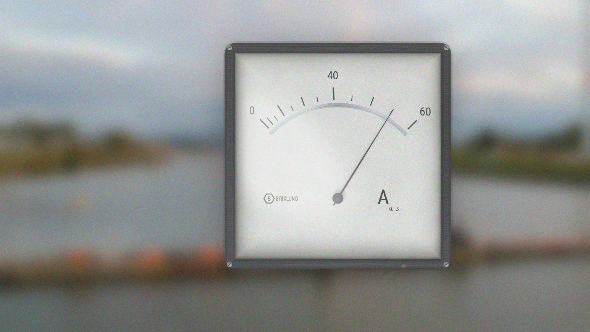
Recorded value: 55 A
